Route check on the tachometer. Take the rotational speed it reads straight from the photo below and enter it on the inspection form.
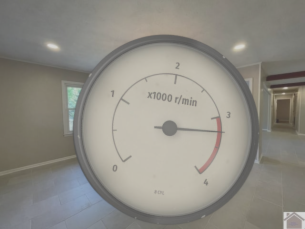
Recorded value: 3250 rpm
